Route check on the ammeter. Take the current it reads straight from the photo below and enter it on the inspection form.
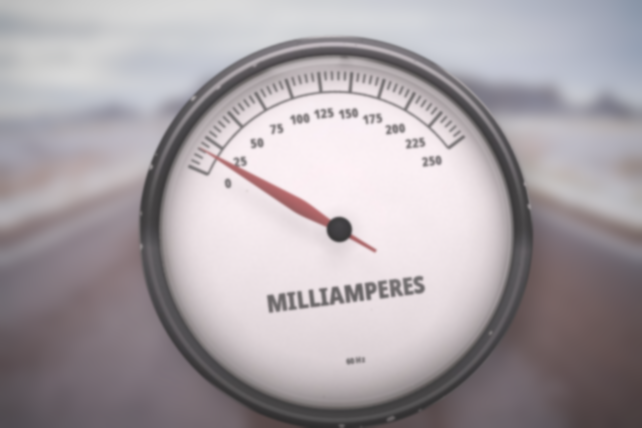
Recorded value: 15 mA
